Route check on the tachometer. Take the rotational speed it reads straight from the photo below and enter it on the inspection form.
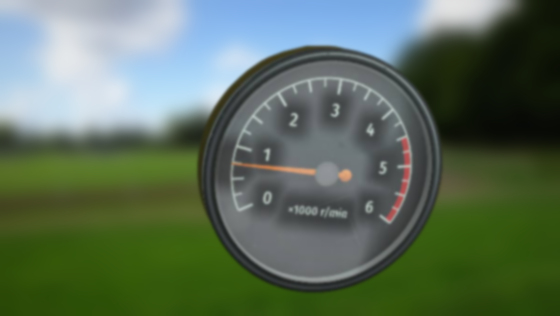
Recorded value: 750 rpm
